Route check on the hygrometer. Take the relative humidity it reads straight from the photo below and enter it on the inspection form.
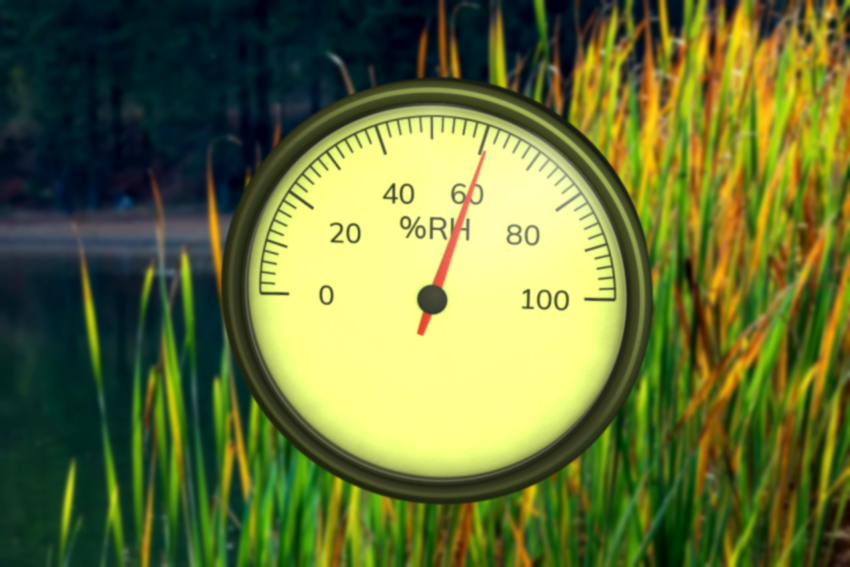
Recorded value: 61 %
